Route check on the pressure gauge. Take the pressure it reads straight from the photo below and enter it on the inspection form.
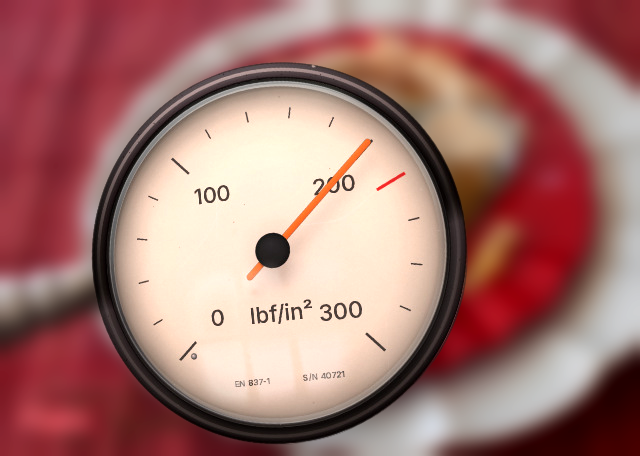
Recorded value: 200 psi
